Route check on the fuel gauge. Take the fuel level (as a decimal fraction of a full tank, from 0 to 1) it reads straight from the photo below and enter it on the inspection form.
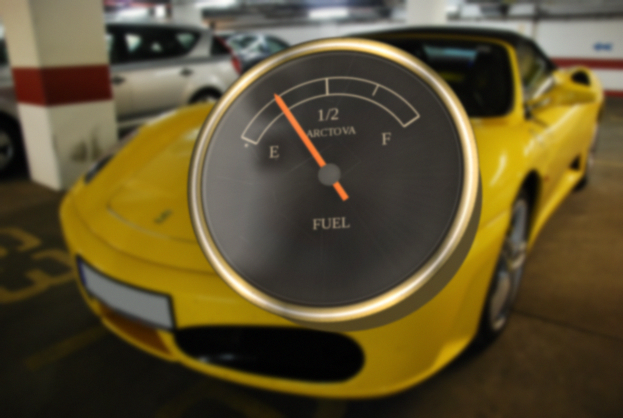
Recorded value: 0.25
